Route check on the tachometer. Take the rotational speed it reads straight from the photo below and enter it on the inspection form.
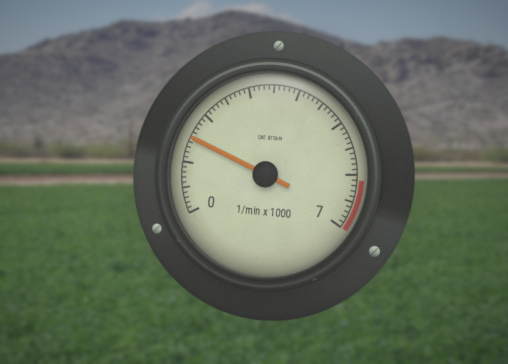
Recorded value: 1500 rpm
